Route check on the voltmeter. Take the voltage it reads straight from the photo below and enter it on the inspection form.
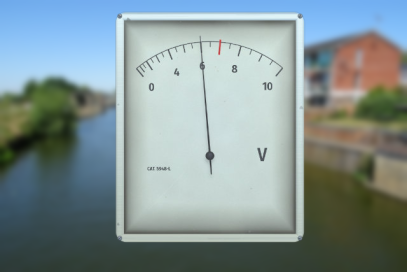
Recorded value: 6 V
